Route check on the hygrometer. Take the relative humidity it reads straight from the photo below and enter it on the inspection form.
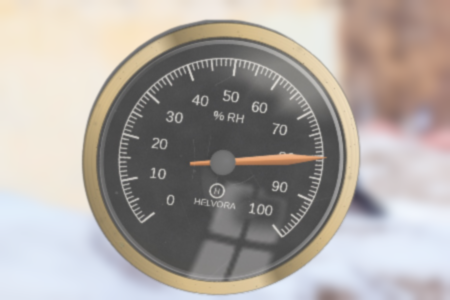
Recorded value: 80 %
